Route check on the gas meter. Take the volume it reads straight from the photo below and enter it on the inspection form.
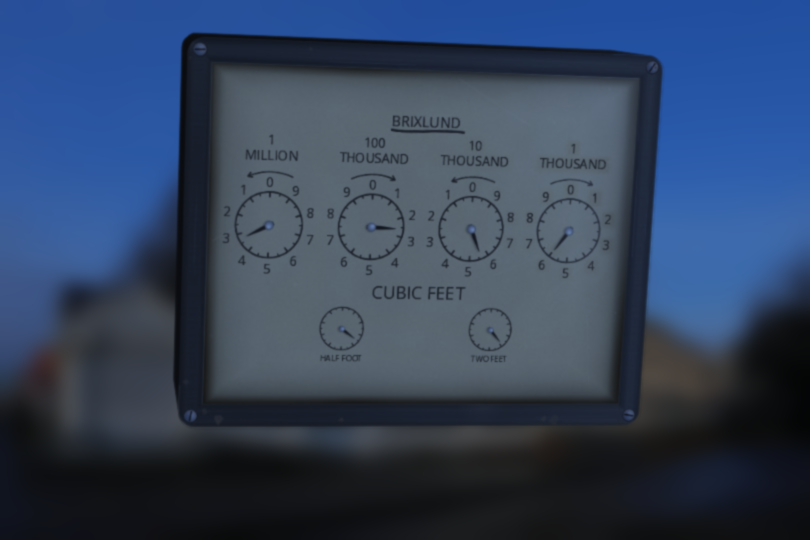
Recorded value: 325600 ft³
